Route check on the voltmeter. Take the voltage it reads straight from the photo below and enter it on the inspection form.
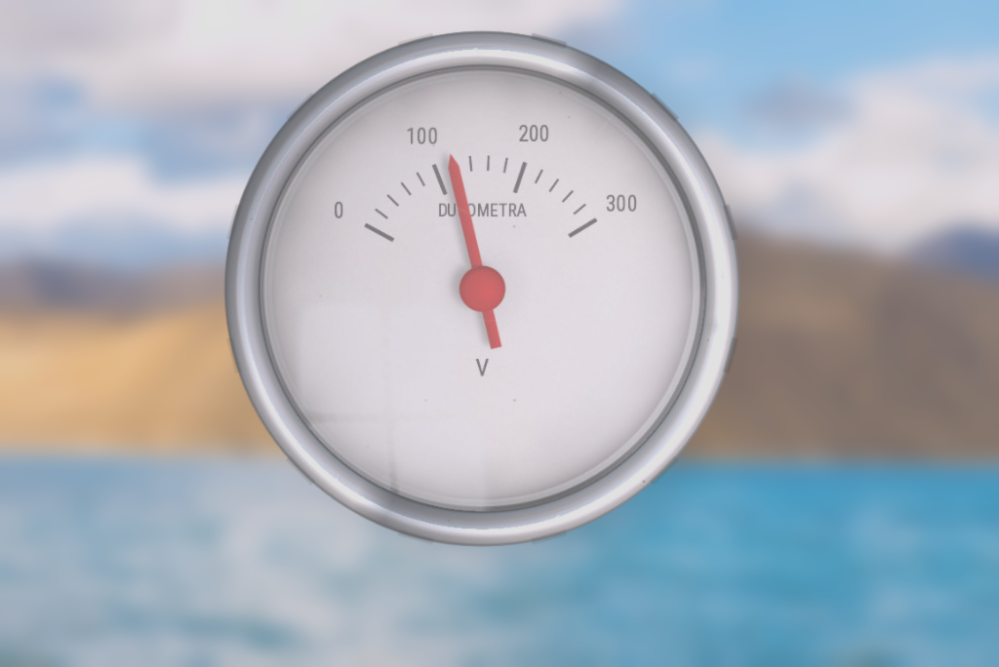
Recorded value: 120 V
